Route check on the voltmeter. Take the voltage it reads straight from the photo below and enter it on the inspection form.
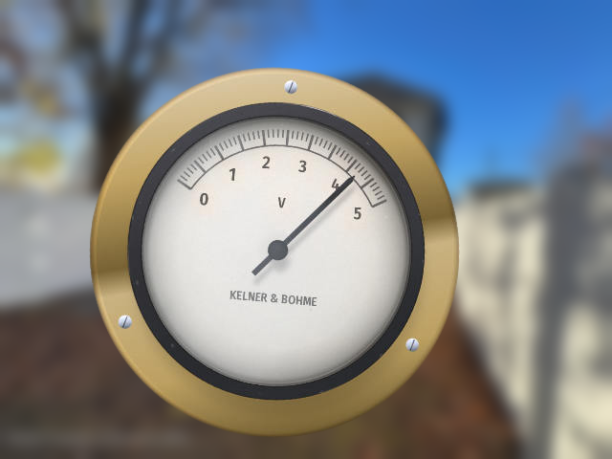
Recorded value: 4.2 V
